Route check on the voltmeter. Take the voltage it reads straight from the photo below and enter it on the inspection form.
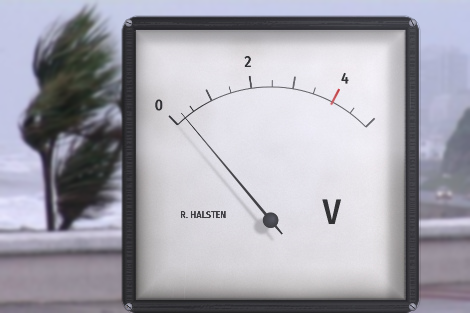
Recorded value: 0.25 V
